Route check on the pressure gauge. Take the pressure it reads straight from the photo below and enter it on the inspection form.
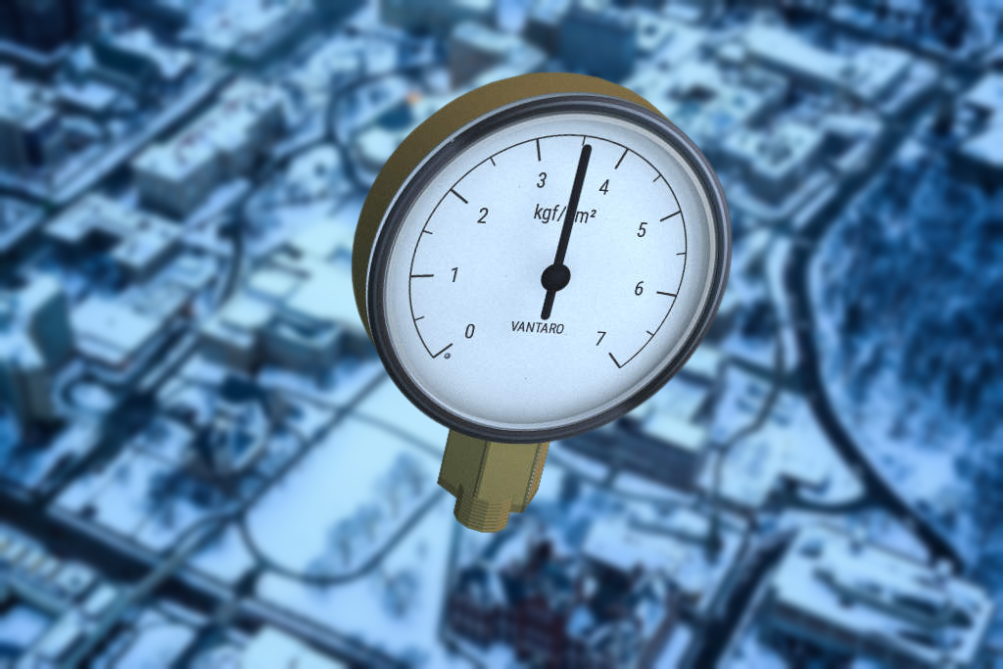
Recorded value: 3.5 kg/cm²
